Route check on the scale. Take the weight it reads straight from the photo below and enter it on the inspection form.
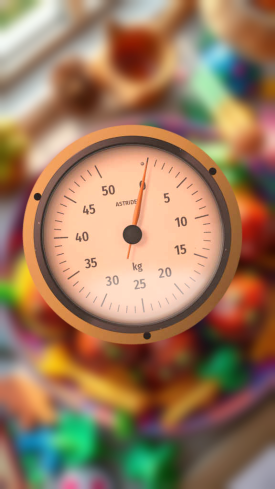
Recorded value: 0 kg
